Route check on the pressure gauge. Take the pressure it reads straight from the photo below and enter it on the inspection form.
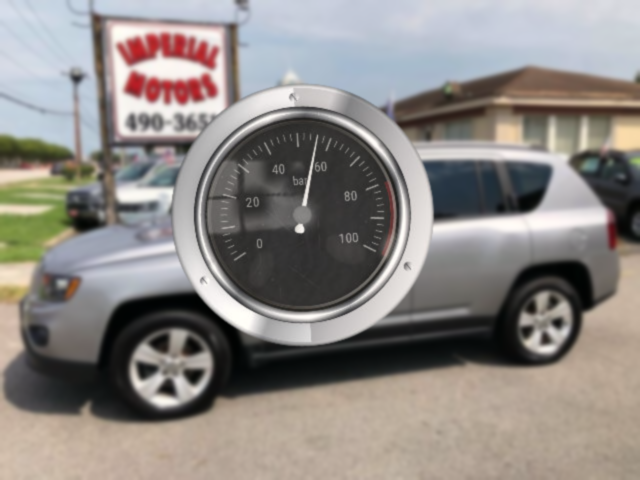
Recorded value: 56 bar
